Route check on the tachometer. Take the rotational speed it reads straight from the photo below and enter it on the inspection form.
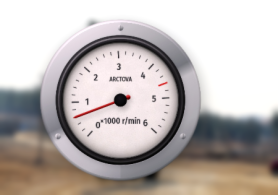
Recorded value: 600 rpm
